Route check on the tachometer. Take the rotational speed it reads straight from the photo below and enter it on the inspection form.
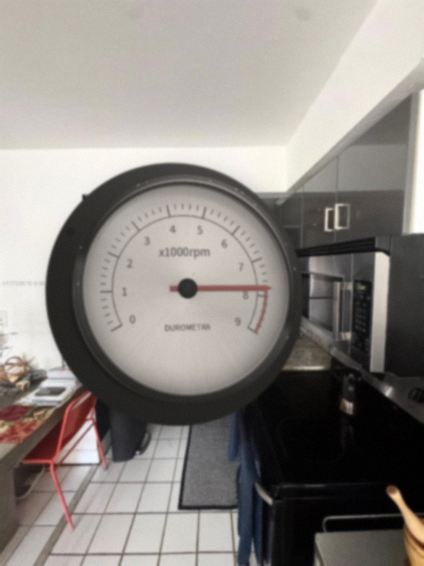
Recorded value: 7800 rpm
